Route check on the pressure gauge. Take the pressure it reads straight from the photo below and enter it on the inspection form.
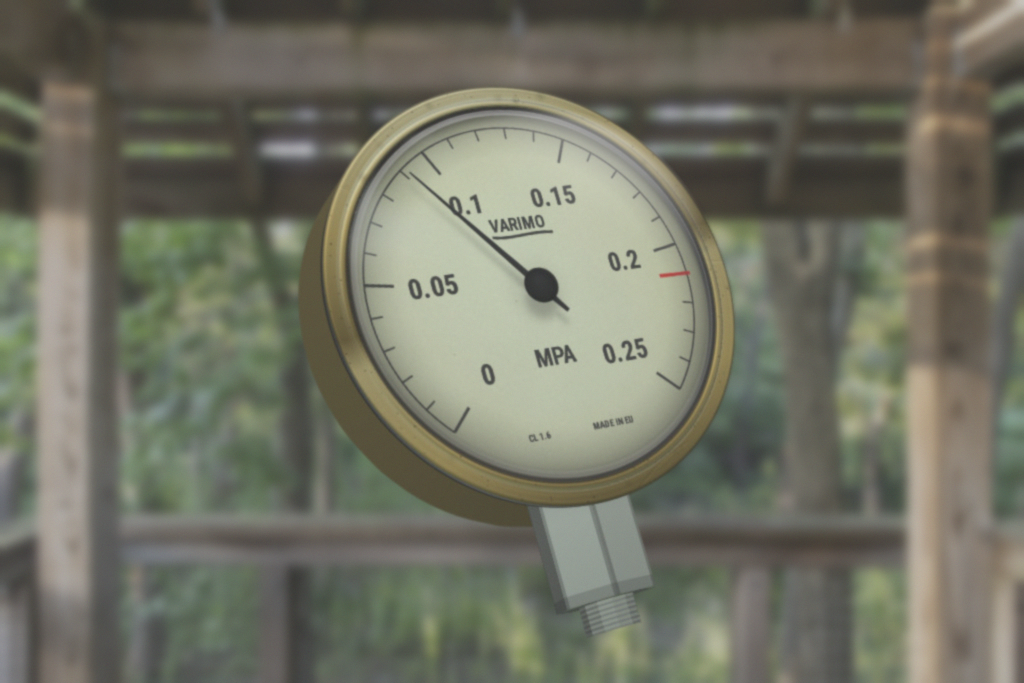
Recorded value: 0.09 MPa
